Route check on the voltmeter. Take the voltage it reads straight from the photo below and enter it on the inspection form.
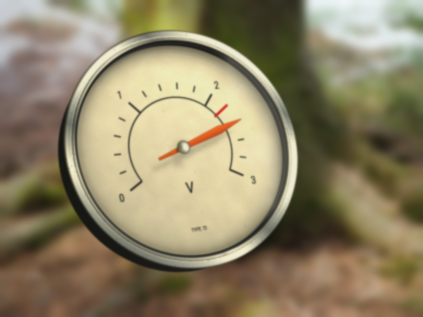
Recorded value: 2.4 V
